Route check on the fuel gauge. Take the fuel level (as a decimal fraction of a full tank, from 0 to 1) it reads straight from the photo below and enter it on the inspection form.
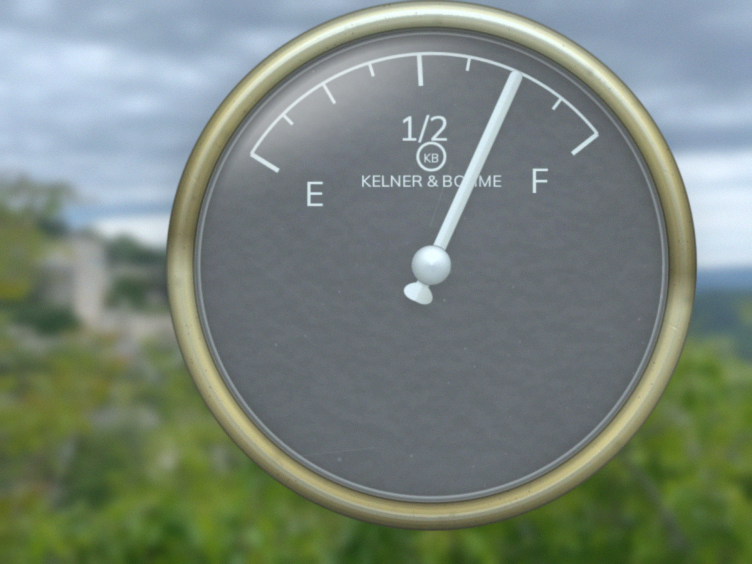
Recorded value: 0.75
